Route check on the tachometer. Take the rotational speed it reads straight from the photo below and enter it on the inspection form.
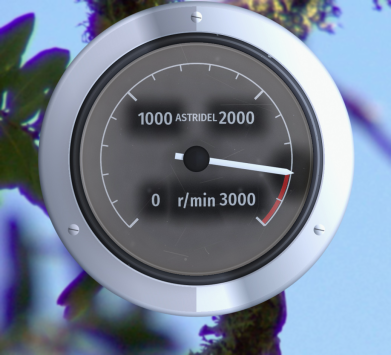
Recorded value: 2600 rpm
